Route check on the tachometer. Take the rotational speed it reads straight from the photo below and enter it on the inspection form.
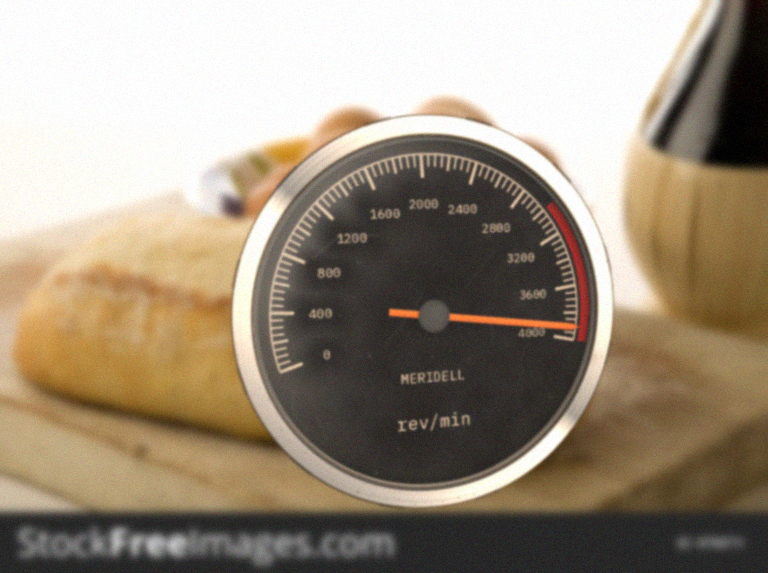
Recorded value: 3900 rpm
